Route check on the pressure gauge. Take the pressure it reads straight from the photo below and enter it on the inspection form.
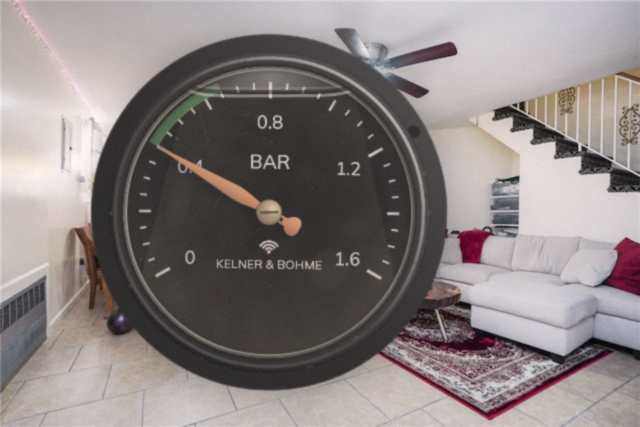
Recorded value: 0.4 bar
